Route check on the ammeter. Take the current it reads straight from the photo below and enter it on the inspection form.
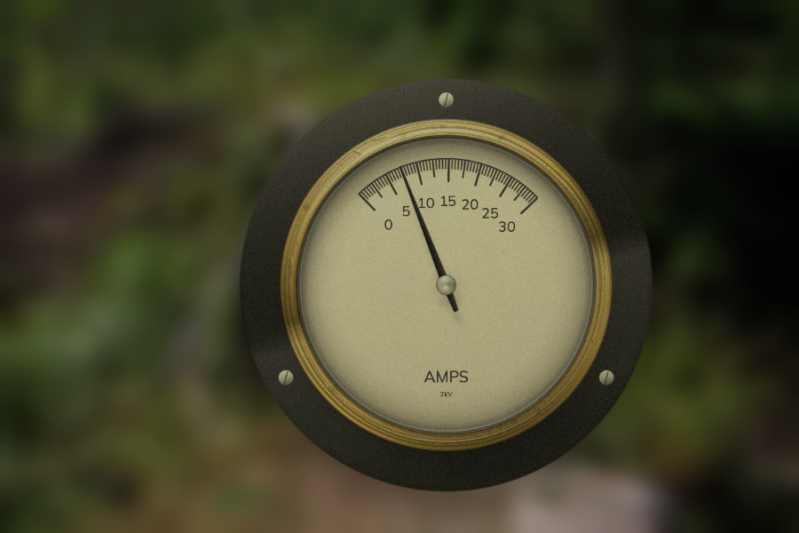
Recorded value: 7.5 A
